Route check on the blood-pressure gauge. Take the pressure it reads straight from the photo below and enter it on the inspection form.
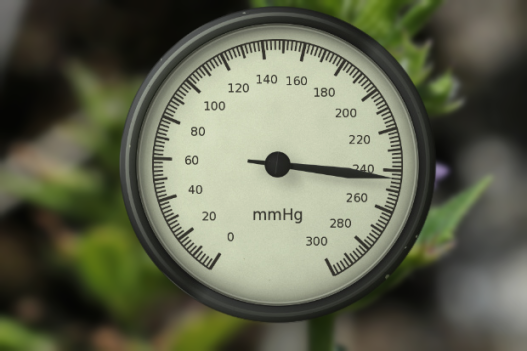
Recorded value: 244 mmHg
